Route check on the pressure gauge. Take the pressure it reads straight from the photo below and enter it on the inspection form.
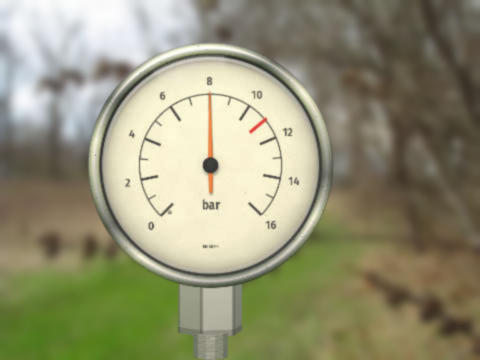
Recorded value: 8 bar
